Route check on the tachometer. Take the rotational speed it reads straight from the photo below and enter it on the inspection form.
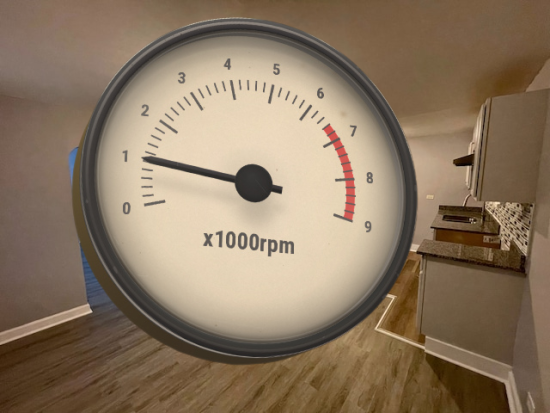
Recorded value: 1000 rpm
